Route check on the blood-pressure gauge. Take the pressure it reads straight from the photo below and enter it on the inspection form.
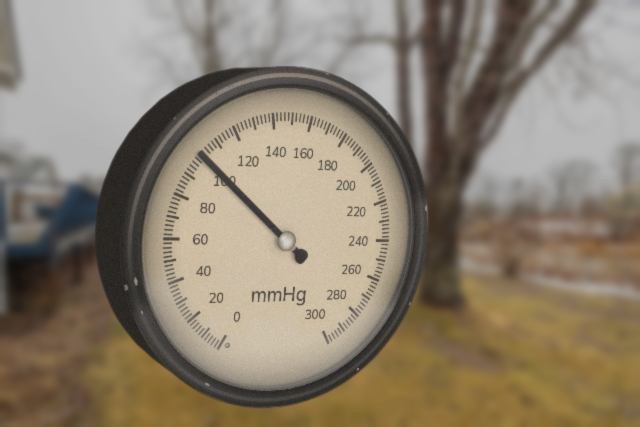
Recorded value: 100 mmHg
